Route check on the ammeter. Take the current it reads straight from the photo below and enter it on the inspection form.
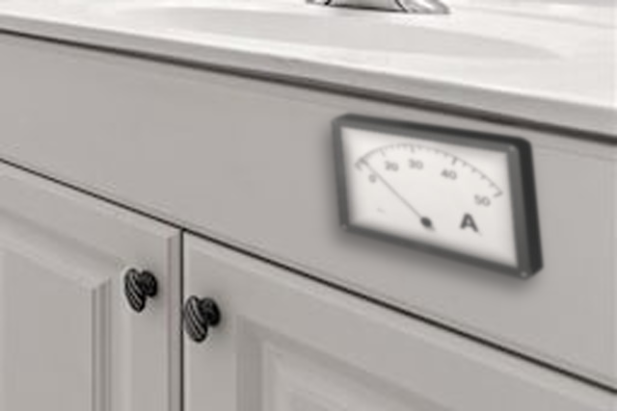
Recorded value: 10 A
